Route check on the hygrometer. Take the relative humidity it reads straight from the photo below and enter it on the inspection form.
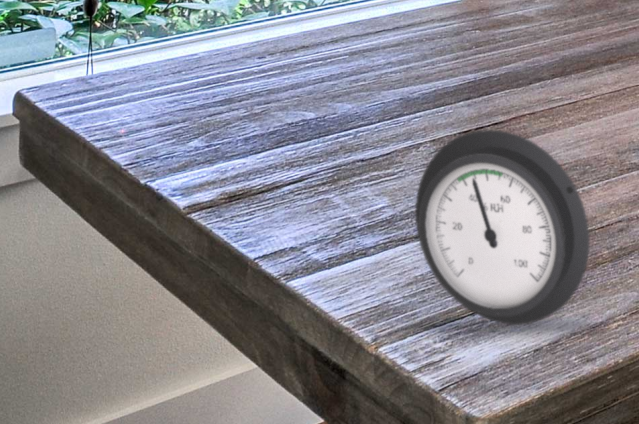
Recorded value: 45 %
